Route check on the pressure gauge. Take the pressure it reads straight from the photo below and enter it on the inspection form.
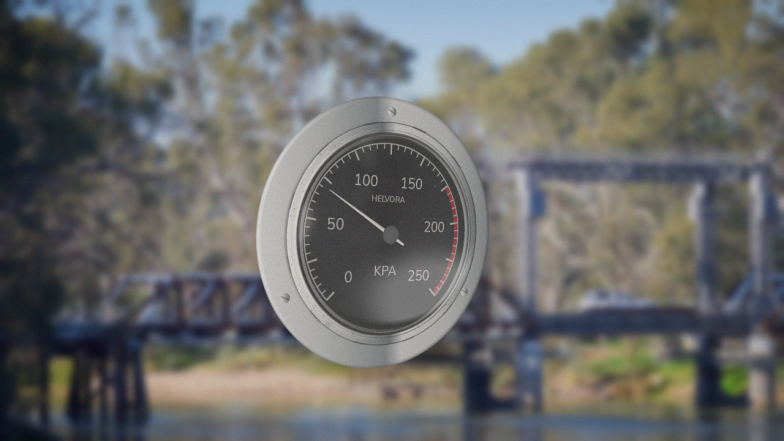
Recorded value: 70 kPa
